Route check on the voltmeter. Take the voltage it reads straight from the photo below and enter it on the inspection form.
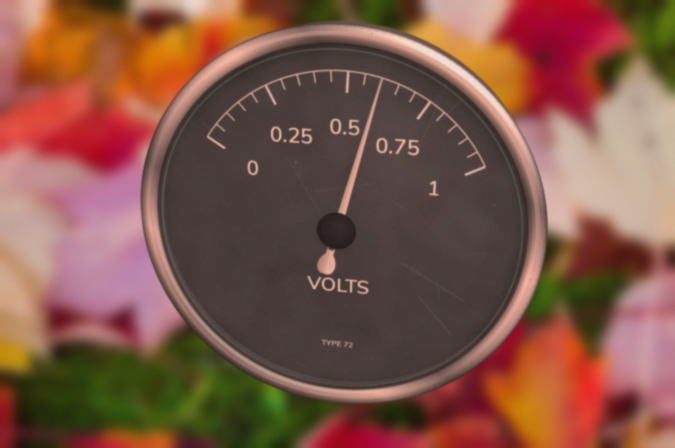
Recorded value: 0.6 V
